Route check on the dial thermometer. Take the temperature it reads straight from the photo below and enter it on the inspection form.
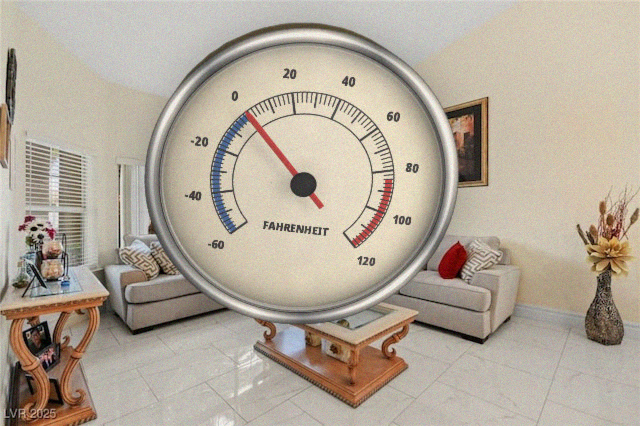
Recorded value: 0 °F
